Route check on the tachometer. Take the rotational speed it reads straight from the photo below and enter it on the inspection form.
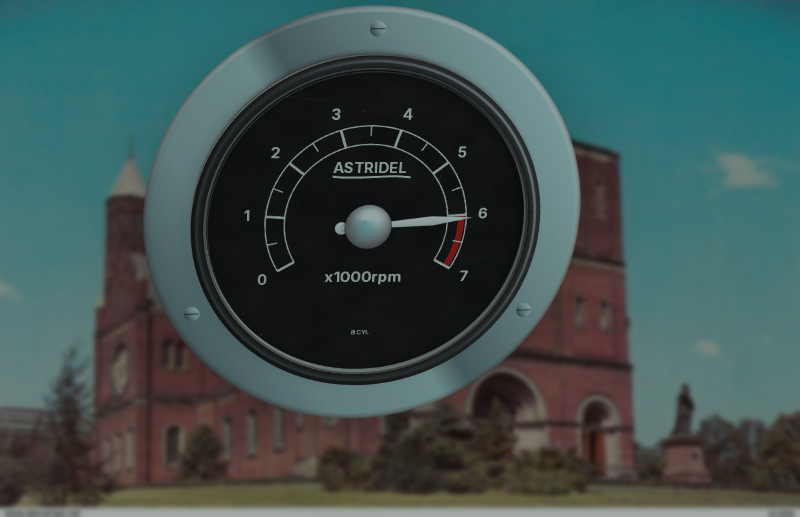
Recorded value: 6000 rpm
